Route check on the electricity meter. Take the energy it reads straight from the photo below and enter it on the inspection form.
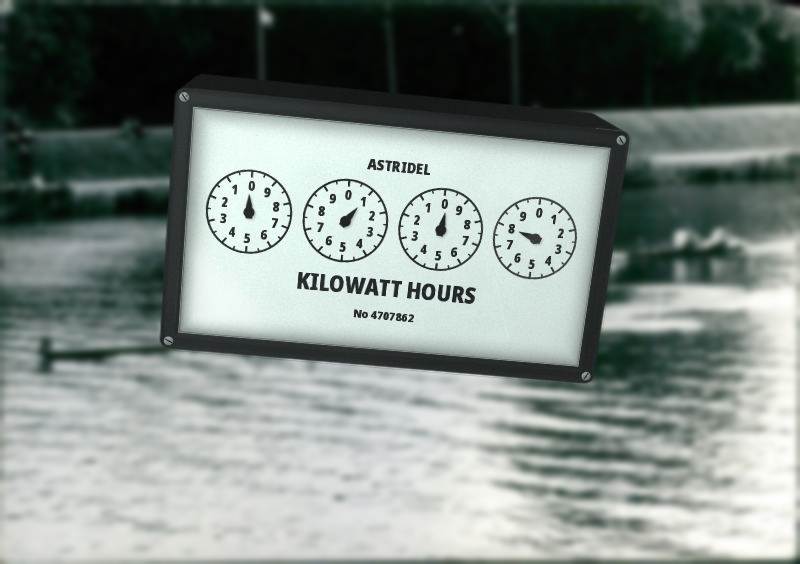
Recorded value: 98 kWh
